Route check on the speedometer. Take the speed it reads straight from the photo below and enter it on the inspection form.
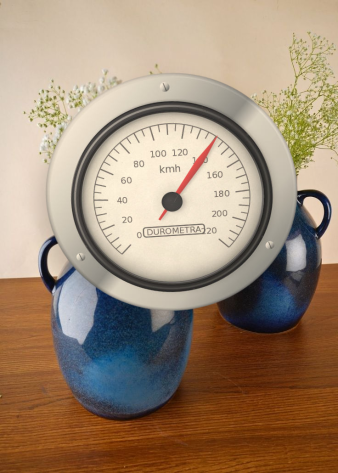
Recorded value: 140 km/h
